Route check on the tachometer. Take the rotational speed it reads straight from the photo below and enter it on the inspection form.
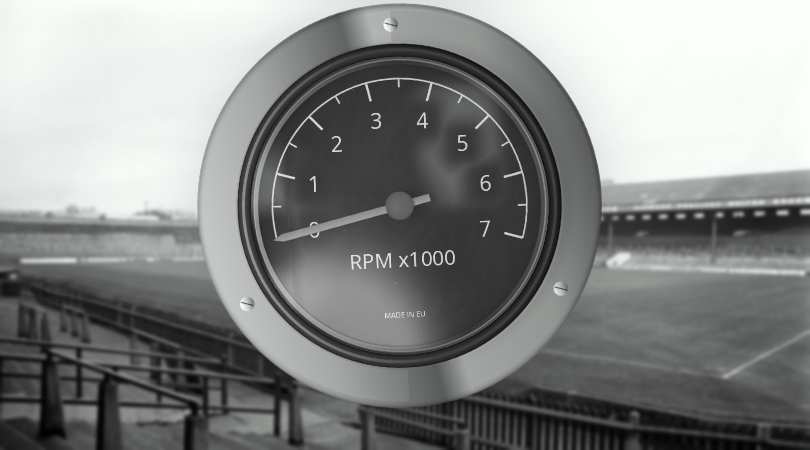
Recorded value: 0 rpm
